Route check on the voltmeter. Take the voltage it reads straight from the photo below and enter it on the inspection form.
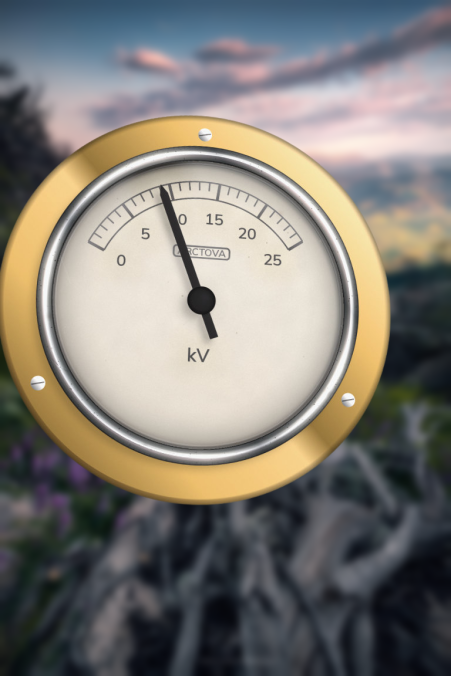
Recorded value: 9 kV
